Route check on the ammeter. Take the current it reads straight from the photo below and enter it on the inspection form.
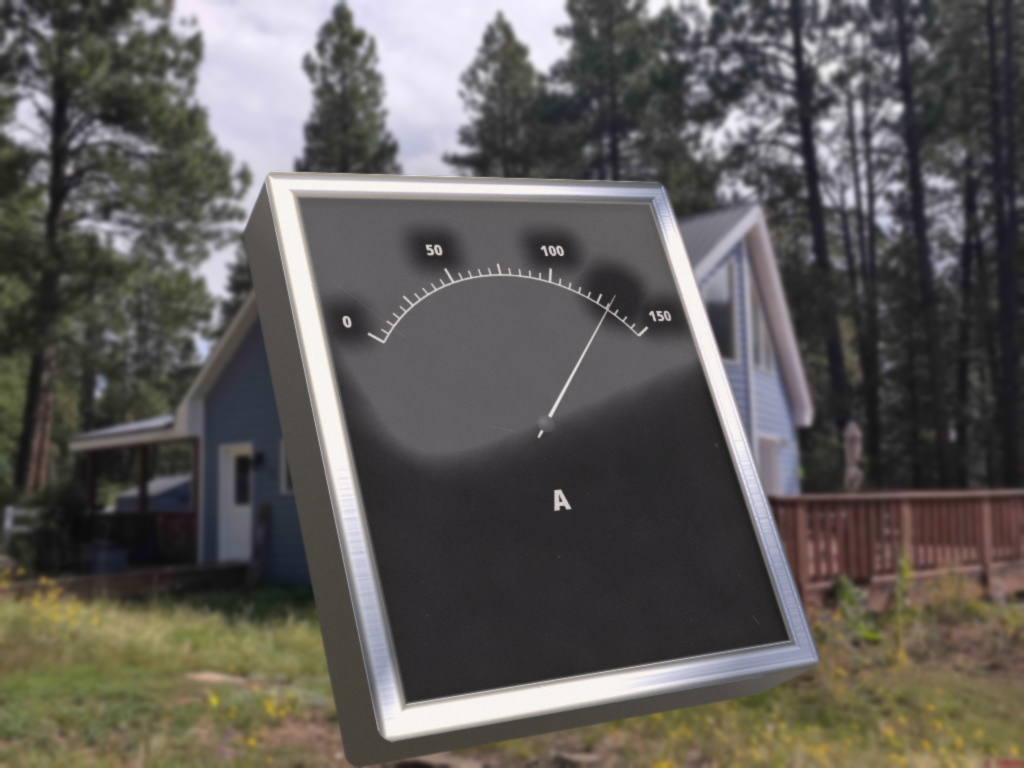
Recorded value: 130 A
